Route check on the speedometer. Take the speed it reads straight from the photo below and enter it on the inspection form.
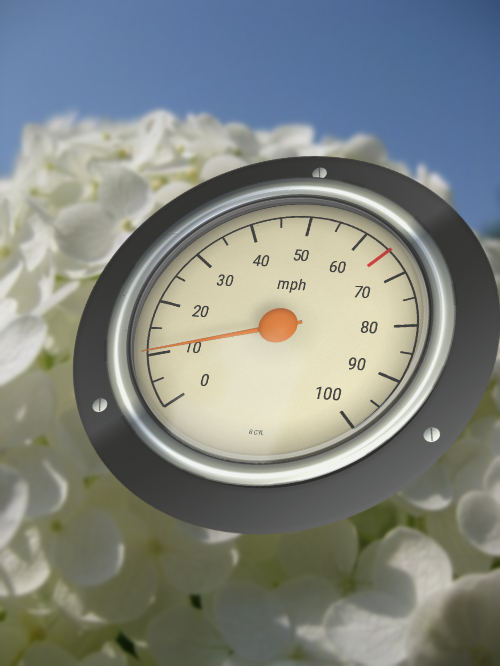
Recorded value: 10 mph
